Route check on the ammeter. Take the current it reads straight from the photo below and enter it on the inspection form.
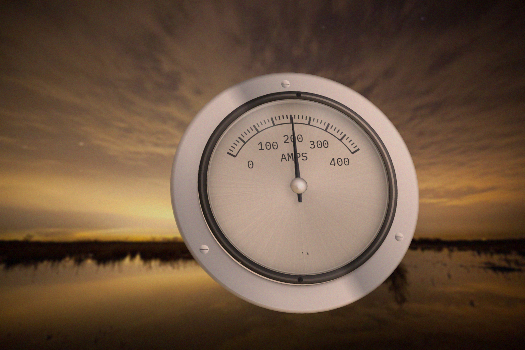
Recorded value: 200 A
